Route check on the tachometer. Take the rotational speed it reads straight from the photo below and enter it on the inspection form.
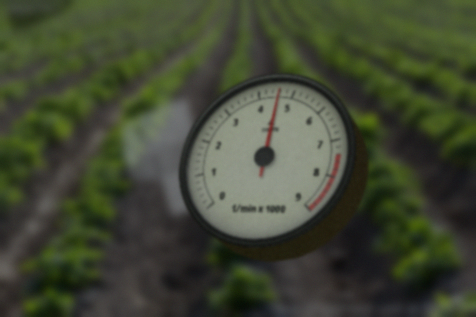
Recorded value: 4600 rpm
